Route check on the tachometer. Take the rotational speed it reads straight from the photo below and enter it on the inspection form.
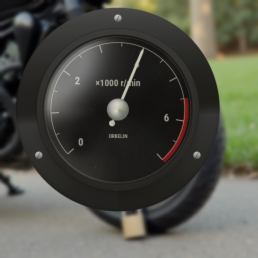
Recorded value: 4000 rpm
